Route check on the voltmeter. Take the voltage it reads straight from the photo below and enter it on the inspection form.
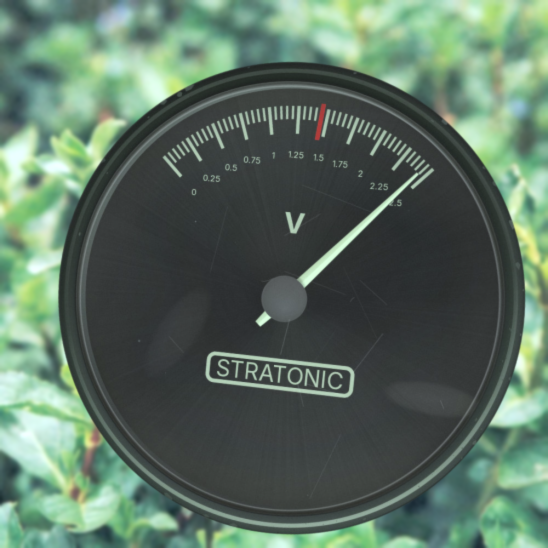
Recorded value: 2.45 V
